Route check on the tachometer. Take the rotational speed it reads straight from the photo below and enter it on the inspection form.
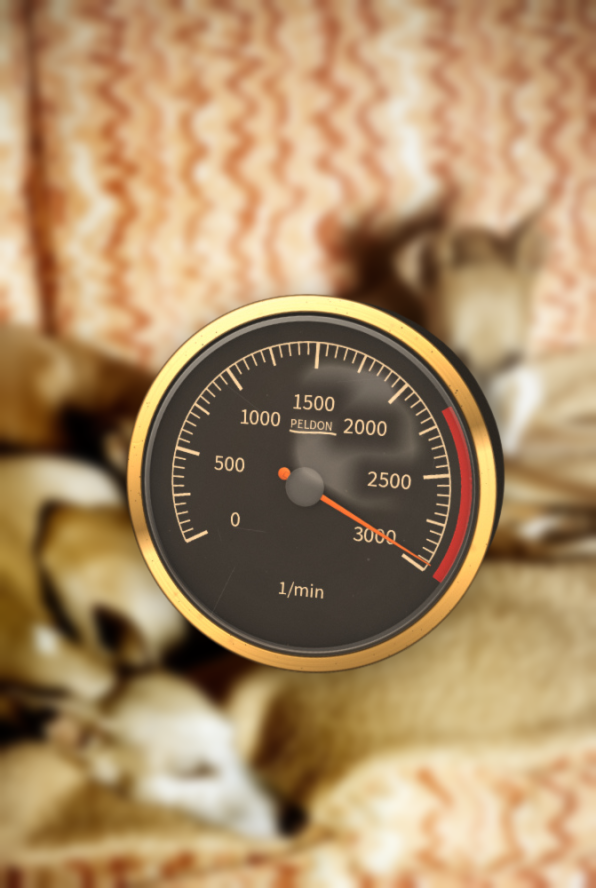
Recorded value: 2950 rpm
